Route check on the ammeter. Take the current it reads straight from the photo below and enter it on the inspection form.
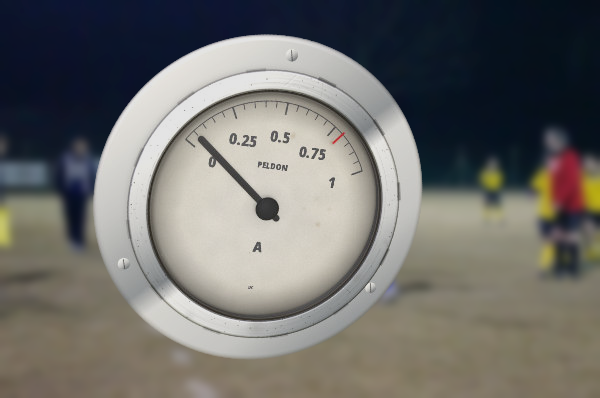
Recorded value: 0.05 A
